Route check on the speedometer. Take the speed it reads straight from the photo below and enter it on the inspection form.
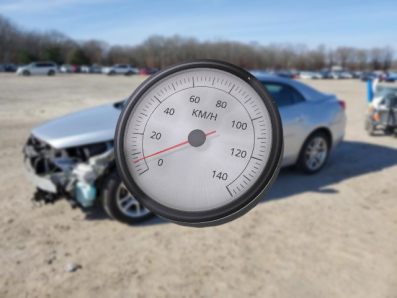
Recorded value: 6 km/h
